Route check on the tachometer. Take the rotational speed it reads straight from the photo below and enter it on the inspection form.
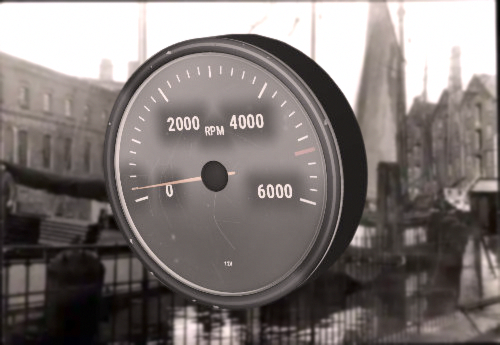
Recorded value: 200 rpm
